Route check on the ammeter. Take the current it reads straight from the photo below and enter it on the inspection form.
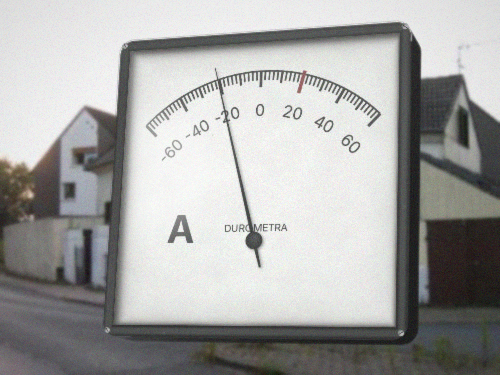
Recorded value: -20 A
